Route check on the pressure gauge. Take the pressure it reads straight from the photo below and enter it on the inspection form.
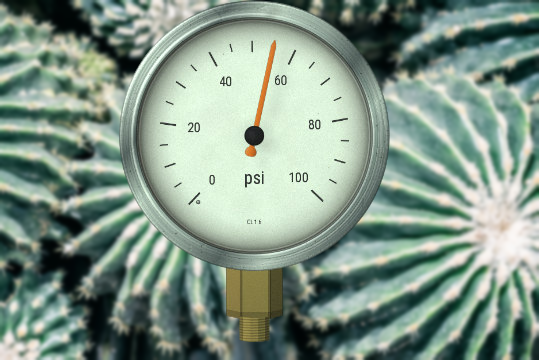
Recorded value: 55 psi
